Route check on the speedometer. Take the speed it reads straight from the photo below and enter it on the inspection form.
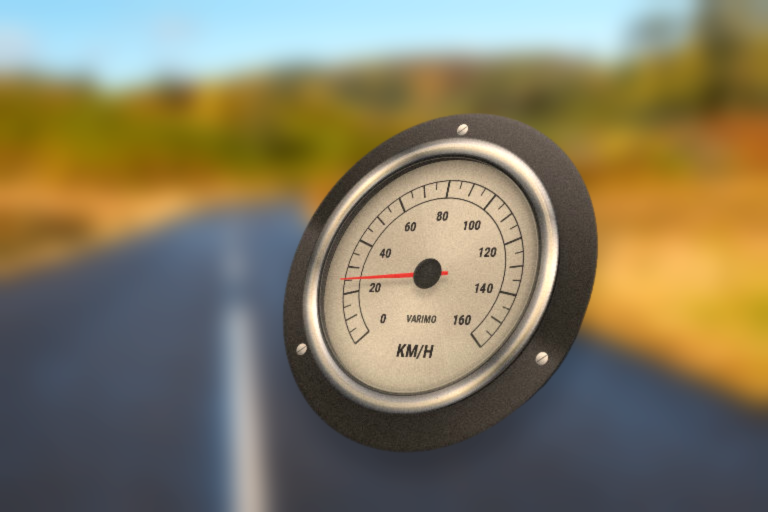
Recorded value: 25 km/h
